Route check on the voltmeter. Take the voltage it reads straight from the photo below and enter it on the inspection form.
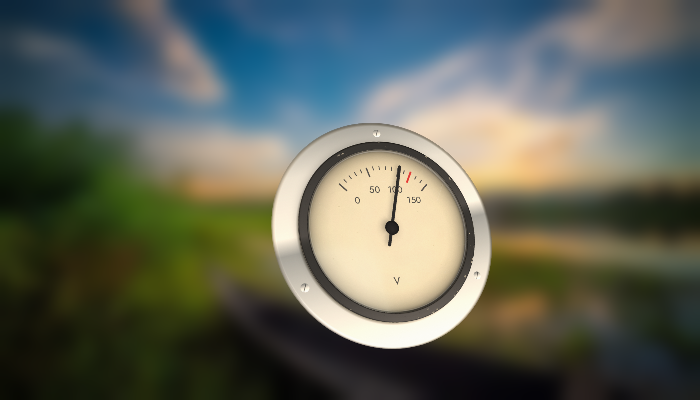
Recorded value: 100 V
